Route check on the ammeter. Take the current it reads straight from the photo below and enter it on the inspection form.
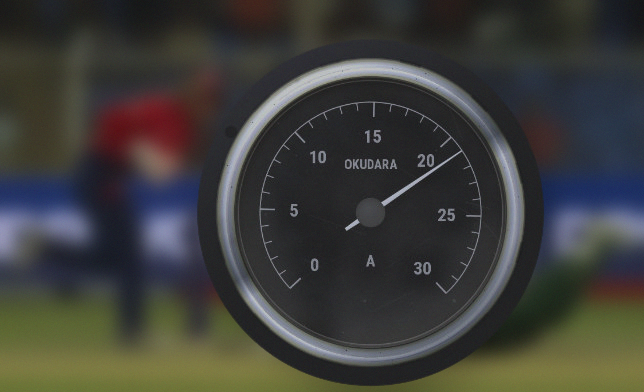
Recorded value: 21 A
